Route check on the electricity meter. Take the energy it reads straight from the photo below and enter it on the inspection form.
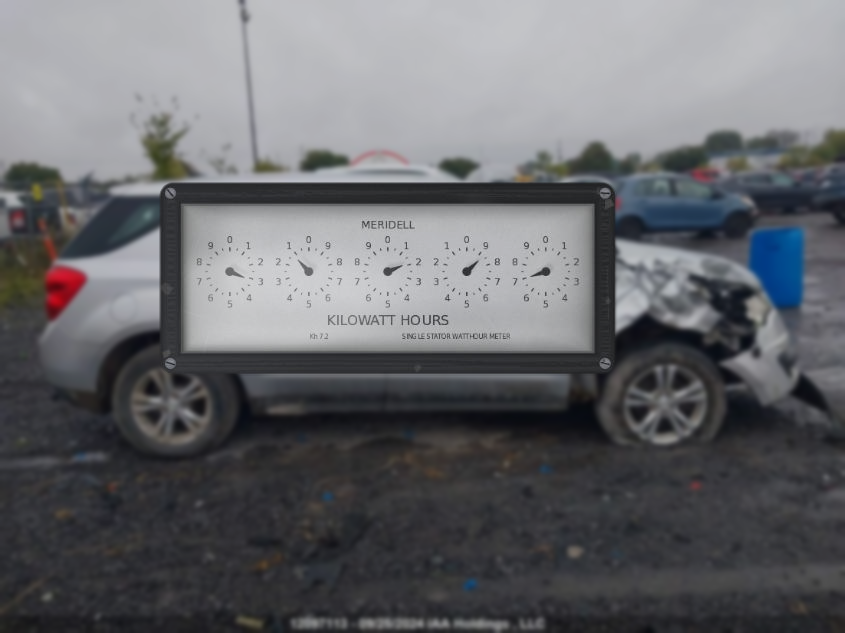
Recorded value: 31187 kWh
